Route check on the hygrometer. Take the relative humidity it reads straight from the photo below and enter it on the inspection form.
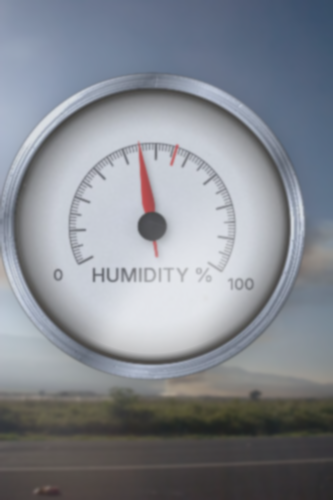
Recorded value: 45 %
